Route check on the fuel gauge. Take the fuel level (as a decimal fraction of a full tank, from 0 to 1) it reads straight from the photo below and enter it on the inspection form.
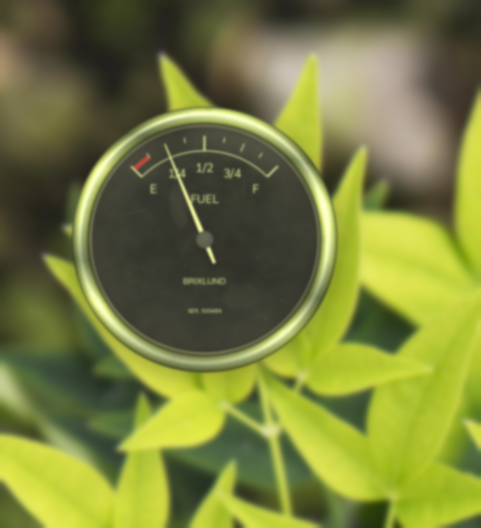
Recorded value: 0.25
